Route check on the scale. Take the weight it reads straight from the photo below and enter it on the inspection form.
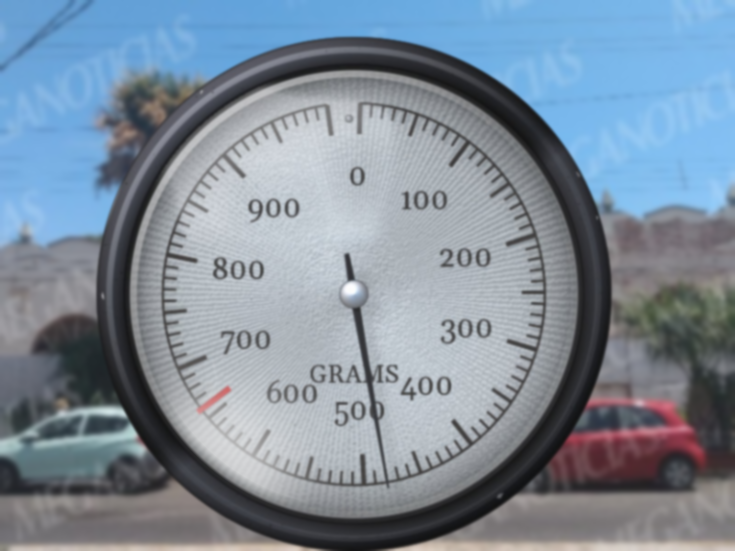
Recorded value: 480 g
